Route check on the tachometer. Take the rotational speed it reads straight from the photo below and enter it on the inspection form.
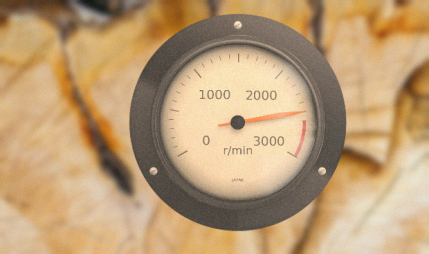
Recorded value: 2500 rpm
